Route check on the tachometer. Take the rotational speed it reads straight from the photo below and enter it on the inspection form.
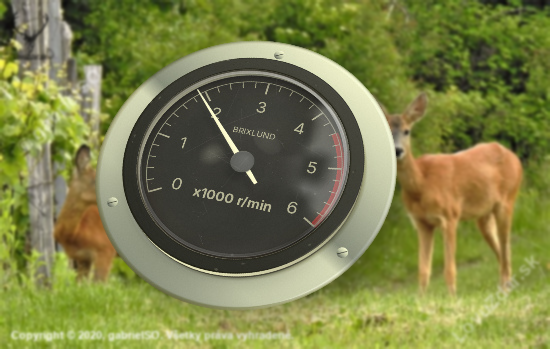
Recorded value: 1900 rpm
